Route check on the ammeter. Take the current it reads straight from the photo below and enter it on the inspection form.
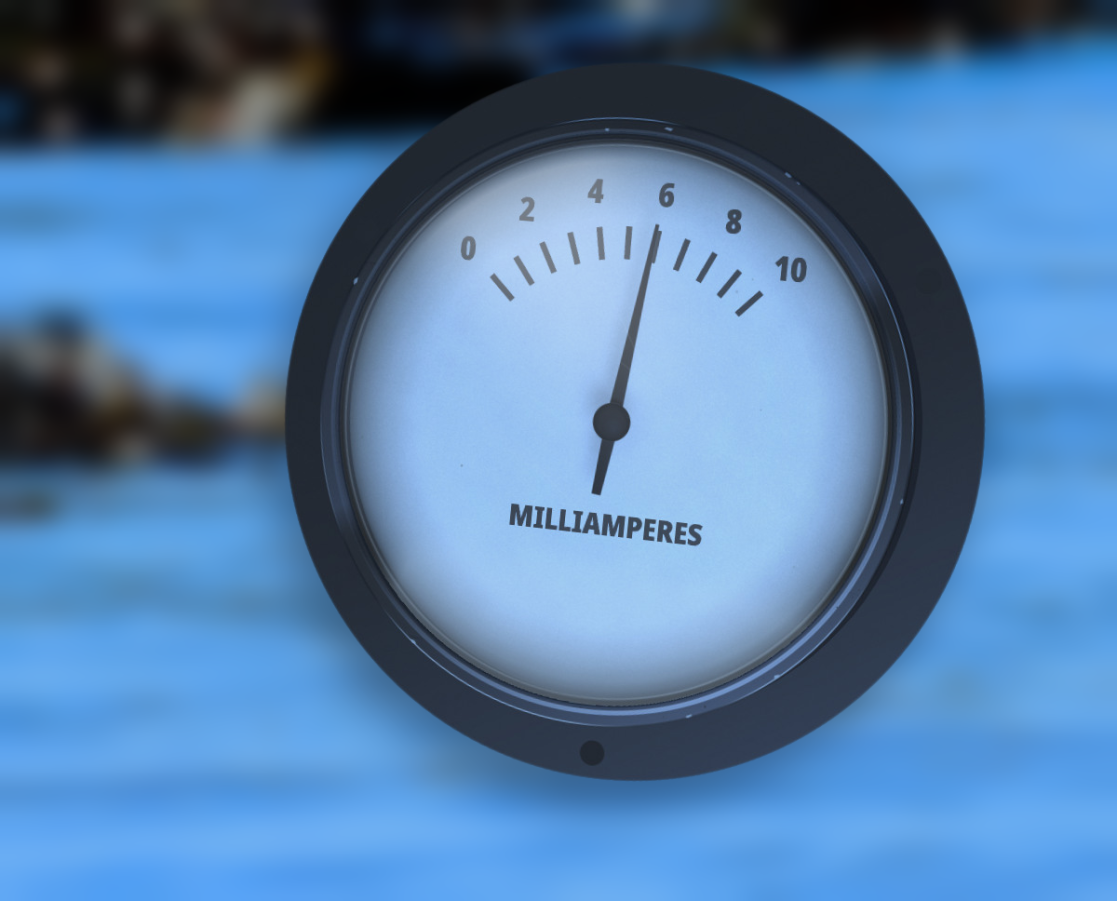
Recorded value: 6 mA
